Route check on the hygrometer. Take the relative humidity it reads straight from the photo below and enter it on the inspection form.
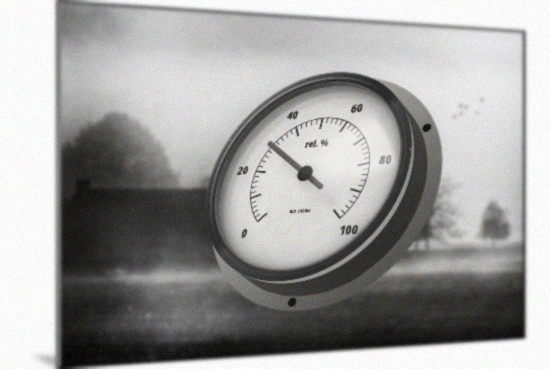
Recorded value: 30 %
